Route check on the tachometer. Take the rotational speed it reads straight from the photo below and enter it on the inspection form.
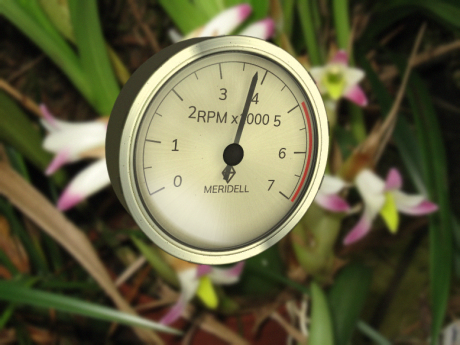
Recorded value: 3750 rpm
